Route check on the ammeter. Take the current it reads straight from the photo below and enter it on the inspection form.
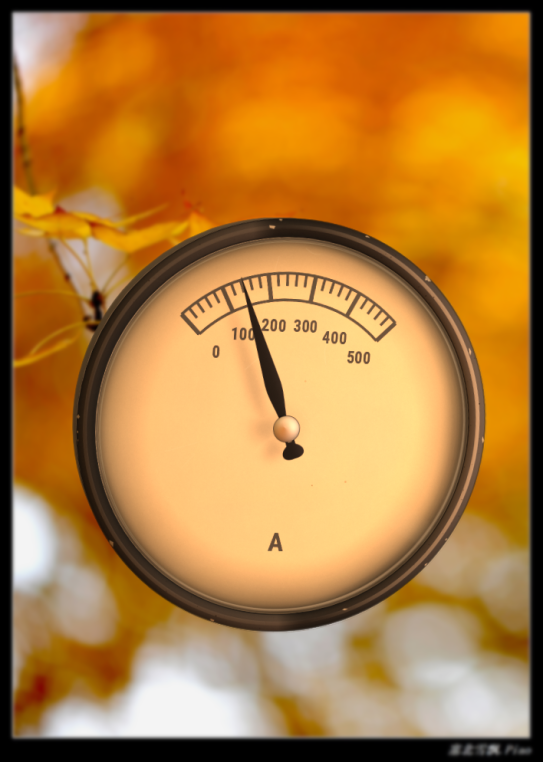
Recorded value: 140 A
